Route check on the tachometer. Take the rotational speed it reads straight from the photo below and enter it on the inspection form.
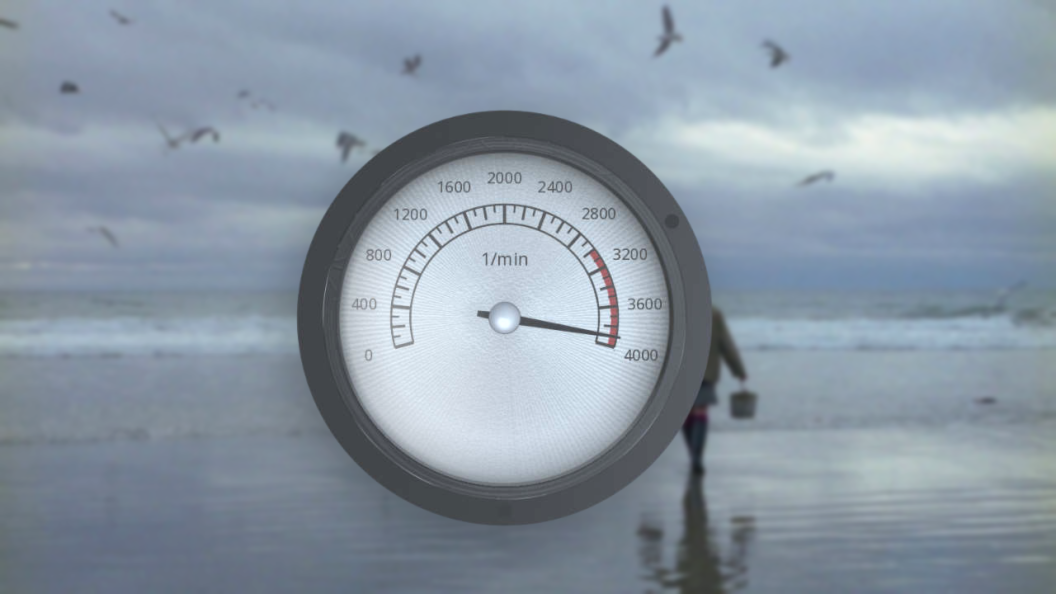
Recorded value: 3900 rpm
